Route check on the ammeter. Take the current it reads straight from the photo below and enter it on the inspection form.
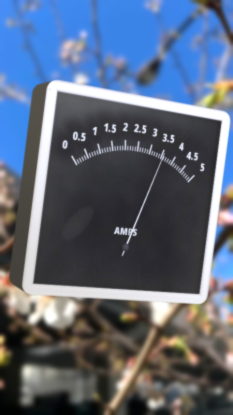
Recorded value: 3.5 A
